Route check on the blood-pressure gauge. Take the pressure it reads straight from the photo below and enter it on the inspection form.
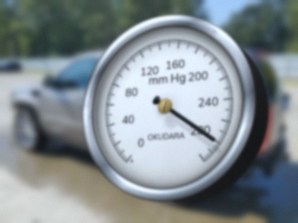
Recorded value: 280 mmHg
